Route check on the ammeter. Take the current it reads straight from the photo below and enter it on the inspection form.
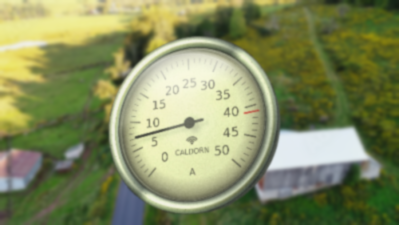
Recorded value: 7 A
